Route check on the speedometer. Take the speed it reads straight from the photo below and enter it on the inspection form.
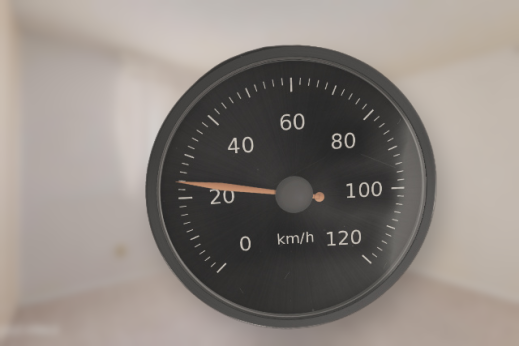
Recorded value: 24 km/h
